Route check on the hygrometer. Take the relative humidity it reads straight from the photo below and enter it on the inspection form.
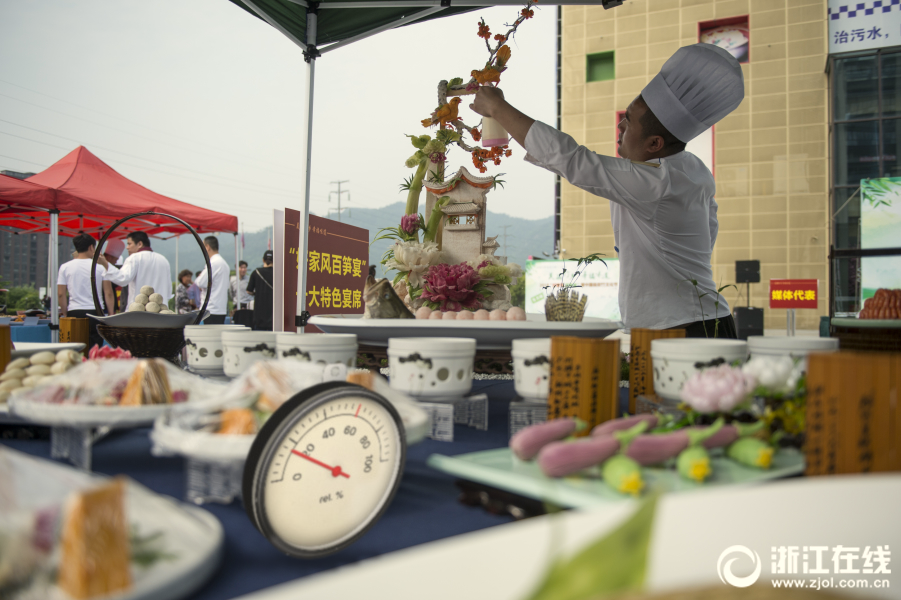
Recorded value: 16 %
